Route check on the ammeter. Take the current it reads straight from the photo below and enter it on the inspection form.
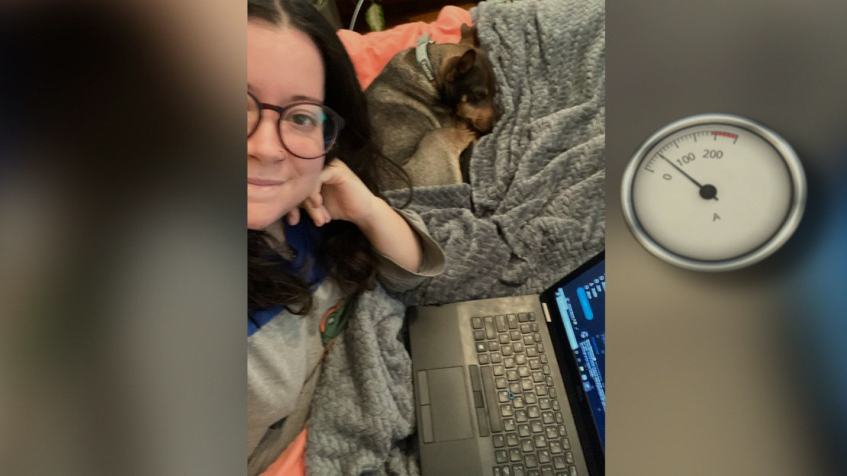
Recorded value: 50 A
